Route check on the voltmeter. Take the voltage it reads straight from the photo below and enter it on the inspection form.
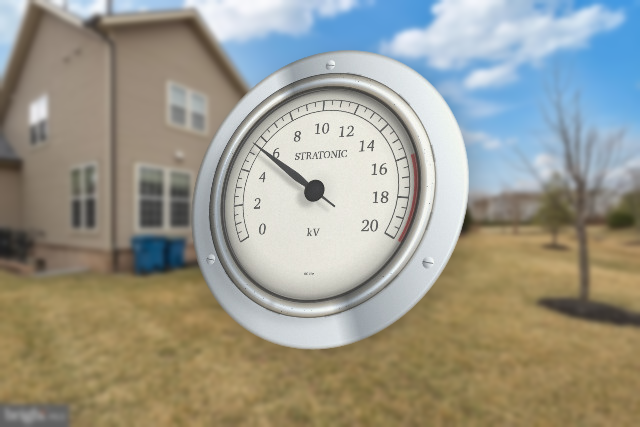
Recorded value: 5.5 kV
